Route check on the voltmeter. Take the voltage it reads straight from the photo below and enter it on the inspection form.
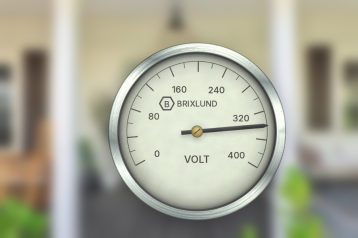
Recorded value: 340 V
